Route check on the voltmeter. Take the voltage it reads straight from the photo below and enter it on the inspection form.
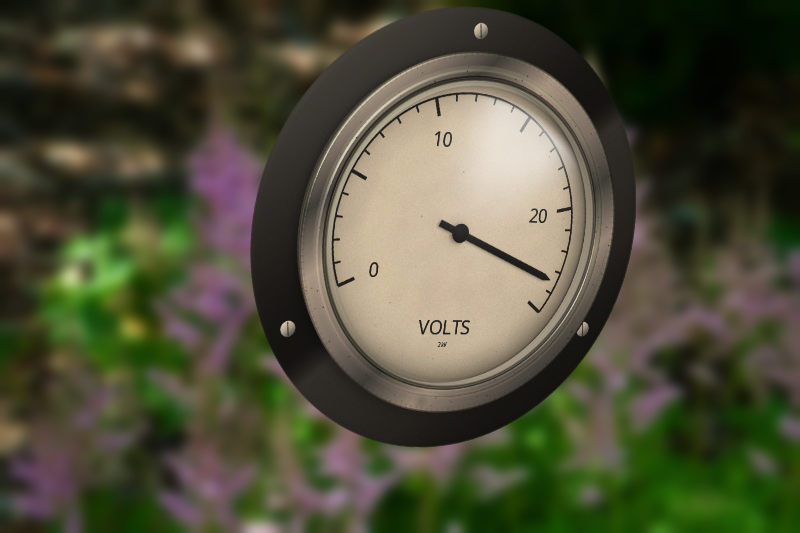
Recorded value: 23.5 V
